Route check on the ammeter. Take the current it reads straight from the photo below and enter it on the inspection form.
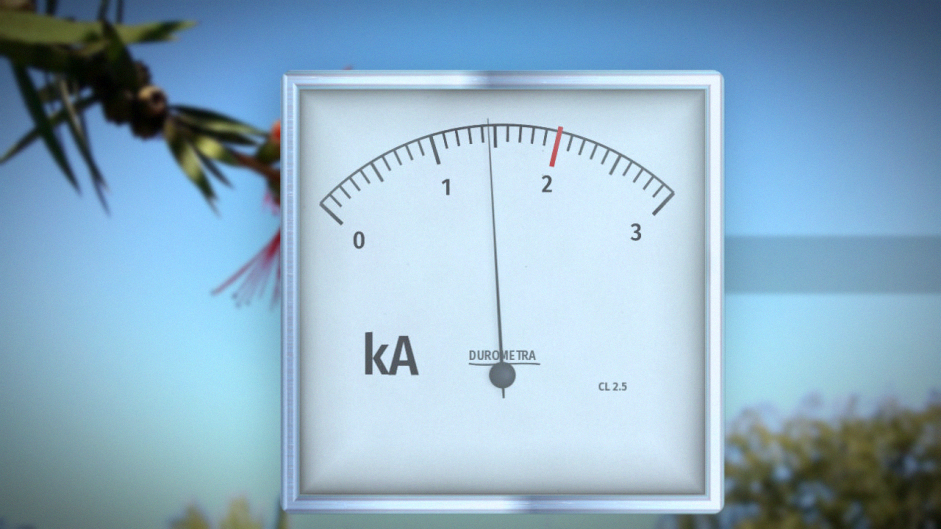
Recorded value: 1.45 kA
